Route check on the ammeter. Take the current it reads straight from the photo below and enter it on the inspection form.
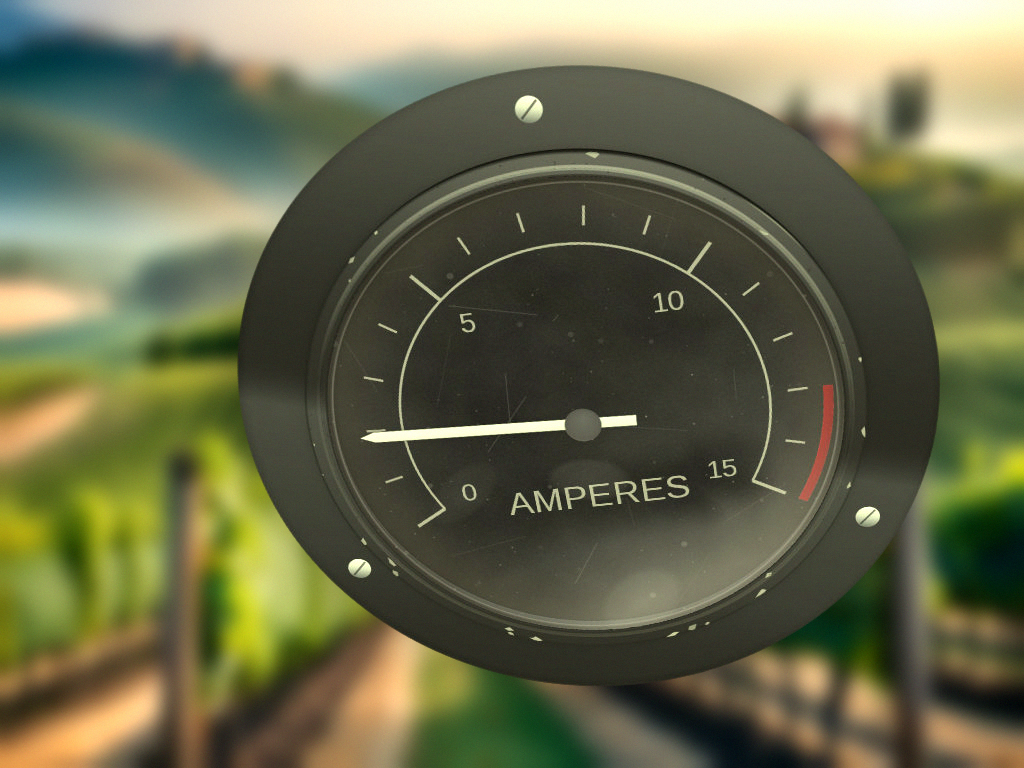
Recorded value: 2 A
